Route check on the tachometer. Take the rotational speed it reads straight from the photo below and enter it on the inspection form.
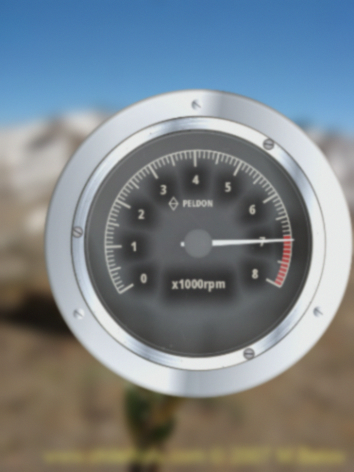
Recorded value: 7000 rpm
